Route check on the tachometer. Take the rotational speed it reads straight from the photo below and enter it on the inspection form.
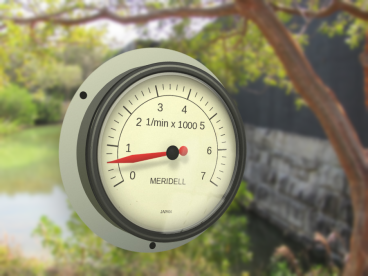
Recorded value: 600 rpm
